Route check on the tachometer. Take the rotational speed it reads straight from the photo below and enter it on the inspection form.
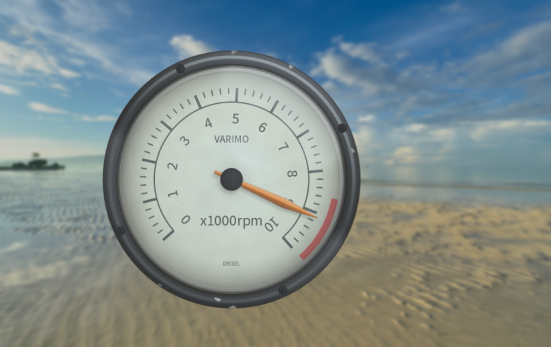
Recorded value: 9100 rpm
